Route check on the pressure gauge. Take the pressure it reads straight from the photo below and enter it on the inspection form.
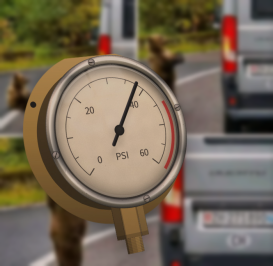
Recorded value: 37.5 psi
